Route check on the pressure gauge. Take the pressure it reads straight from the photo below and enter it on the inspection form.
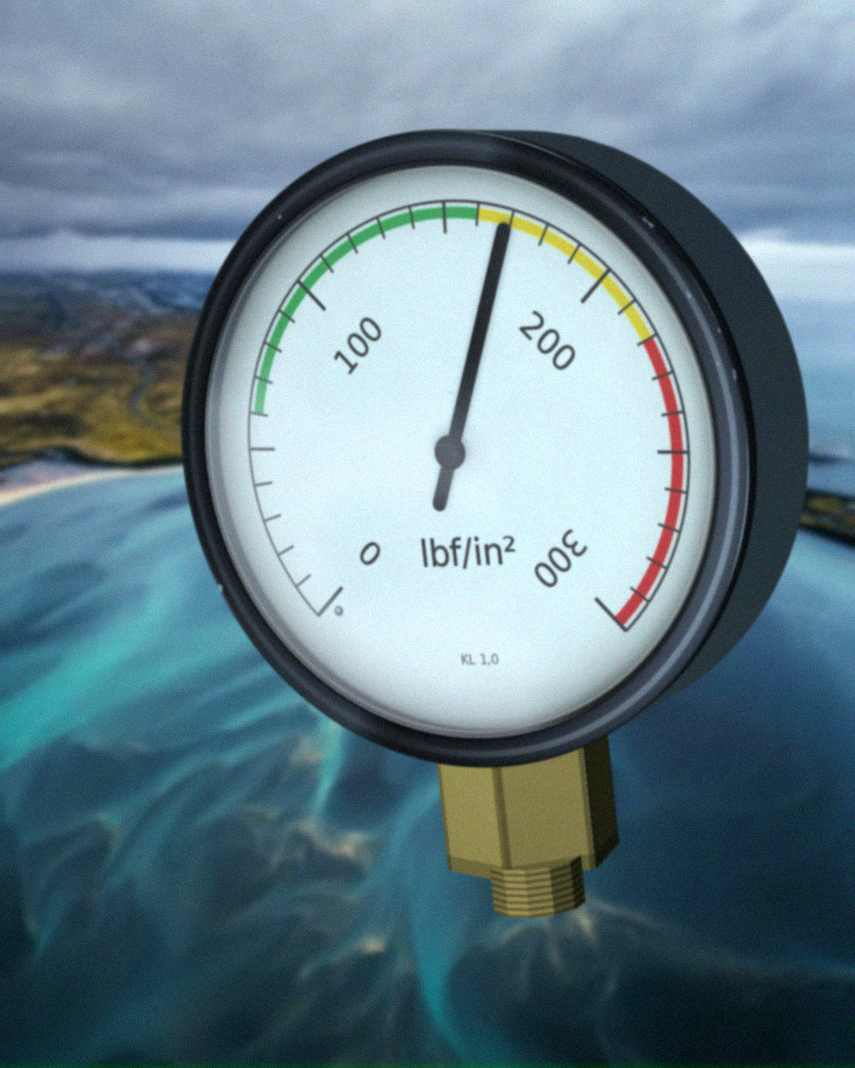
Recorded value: 170 psi
